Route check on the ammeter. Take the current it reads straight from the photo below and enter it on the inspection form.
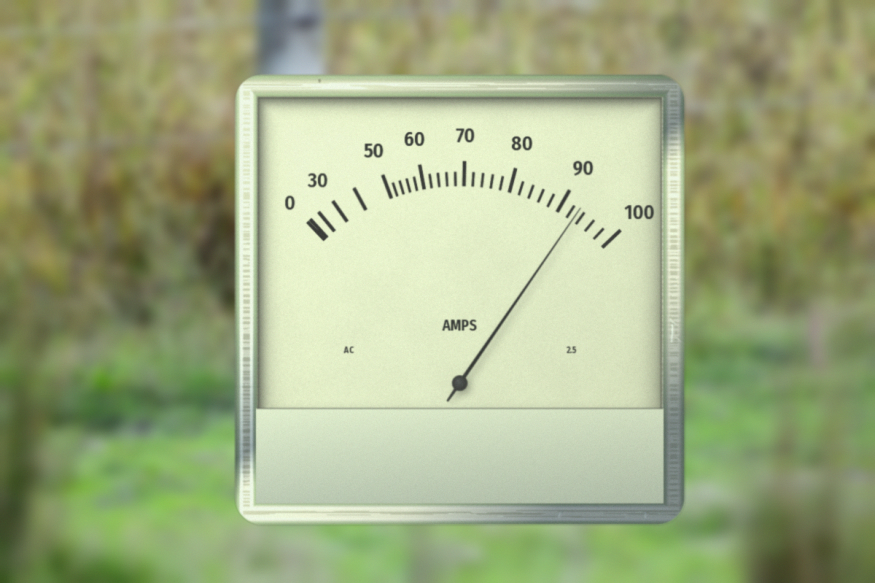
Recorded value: 93 A
